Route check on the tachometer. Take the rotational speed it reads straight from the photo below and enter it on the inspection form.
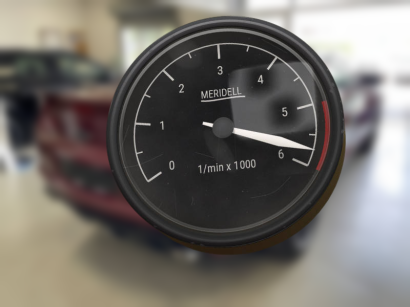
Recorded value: 5750 rpm
